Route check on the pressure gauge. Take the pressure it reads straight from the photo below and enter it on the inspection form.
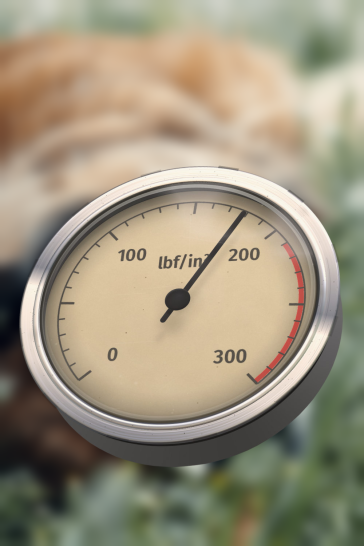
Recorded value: 180 psi
